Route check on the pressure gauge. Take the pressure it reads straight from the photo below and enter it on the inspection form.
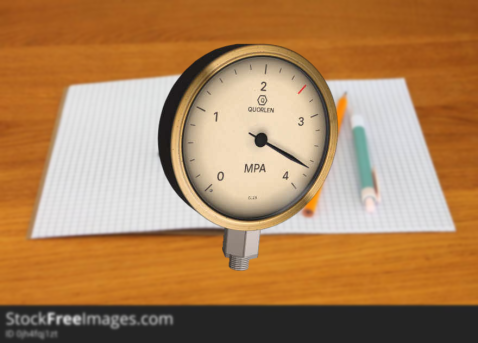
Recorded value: 3.7 MPa
